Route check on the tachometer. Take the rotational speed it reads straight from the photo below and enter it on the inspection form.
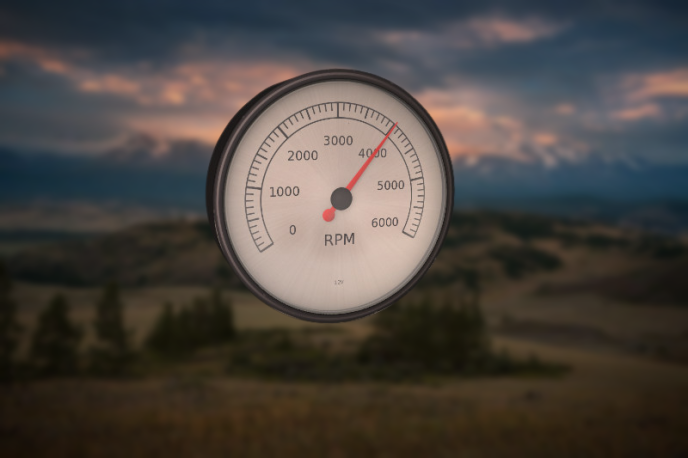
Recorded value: 4000 rpm
